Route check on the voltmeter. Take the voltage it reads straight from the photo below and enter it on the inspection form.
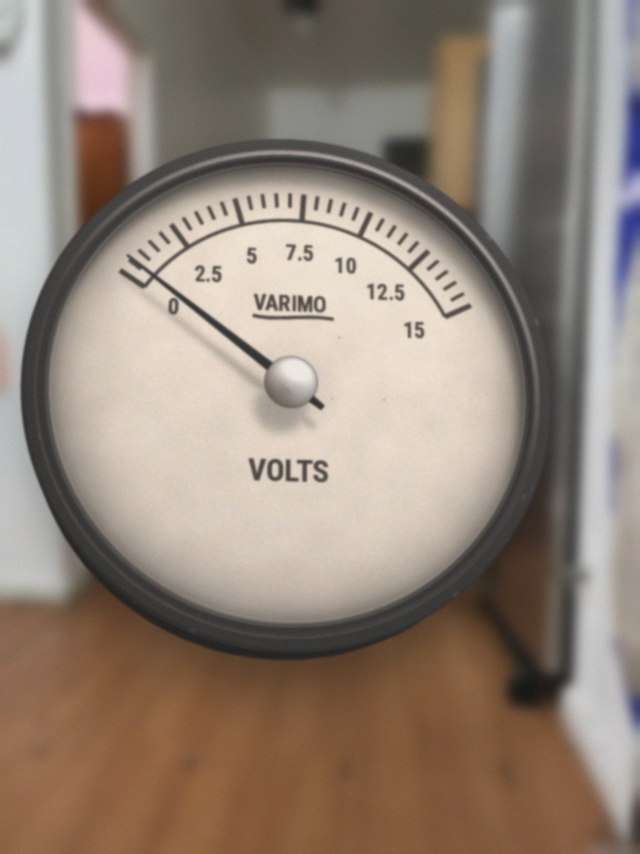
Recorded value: 0.5 V
